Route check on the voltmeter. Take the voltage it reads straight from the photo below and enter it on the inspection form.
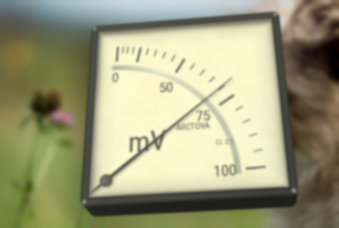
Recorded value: 70 mV
